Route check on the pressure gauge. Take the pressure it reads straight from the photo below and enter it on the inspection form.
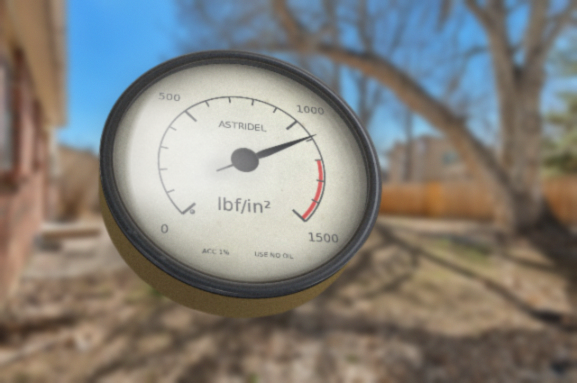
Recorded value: 1100 psi
